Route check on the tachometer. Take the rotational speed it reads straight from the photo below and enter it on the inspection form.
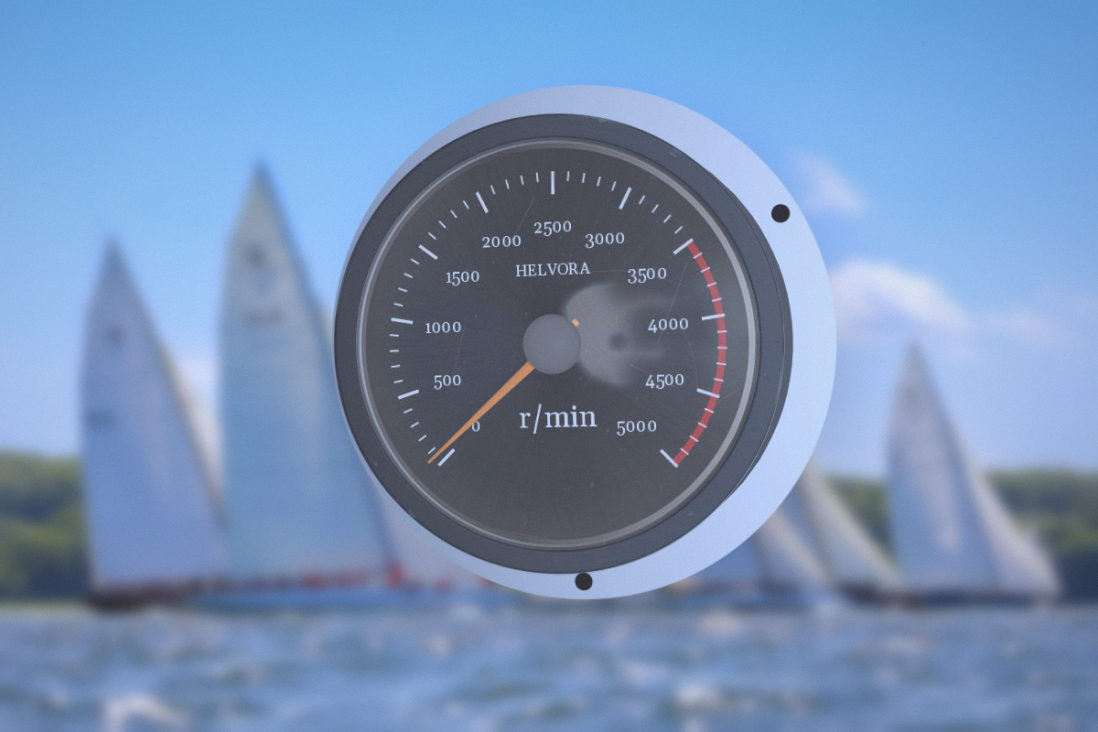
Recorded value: 50 rpm
